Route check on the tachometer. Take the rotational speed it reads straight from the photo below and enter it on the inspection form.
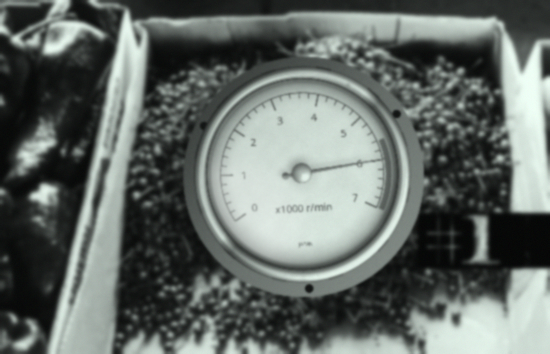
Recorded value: 6000 rpm
